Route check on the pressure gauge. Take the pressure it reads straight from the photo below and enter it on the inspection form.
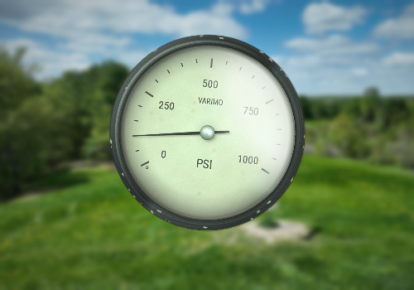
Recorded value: 100 psi
